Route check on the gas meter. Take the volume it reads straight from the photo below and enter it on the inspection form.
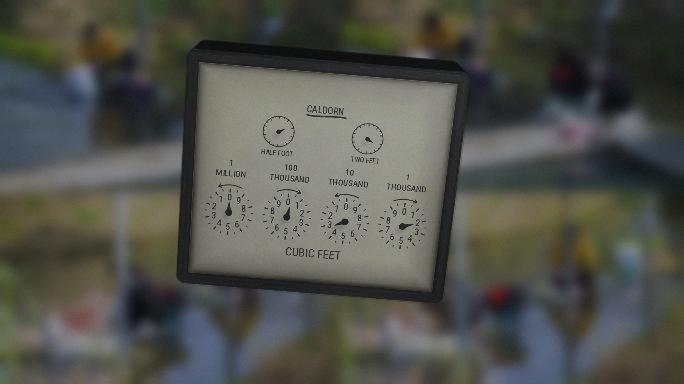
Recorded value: 3200 ft³
